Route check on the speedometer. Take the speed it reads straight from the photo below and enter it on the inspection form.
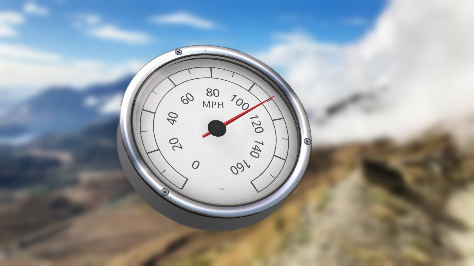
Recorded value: 110 mph
